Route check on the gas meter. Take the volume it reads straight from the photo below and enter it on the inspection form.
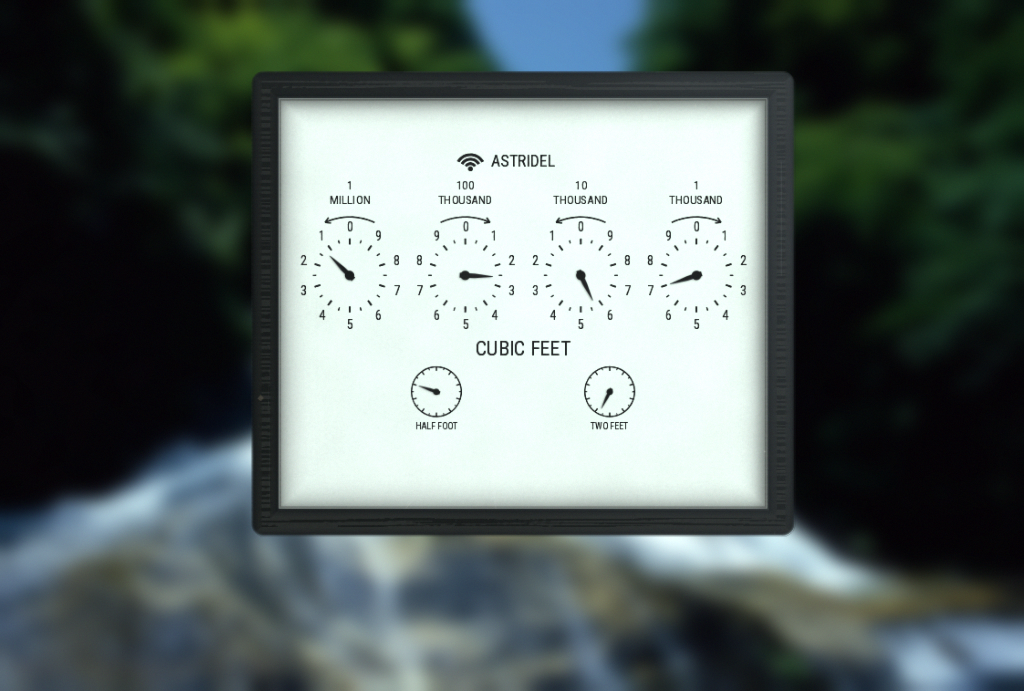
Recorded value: 125700 ft³
